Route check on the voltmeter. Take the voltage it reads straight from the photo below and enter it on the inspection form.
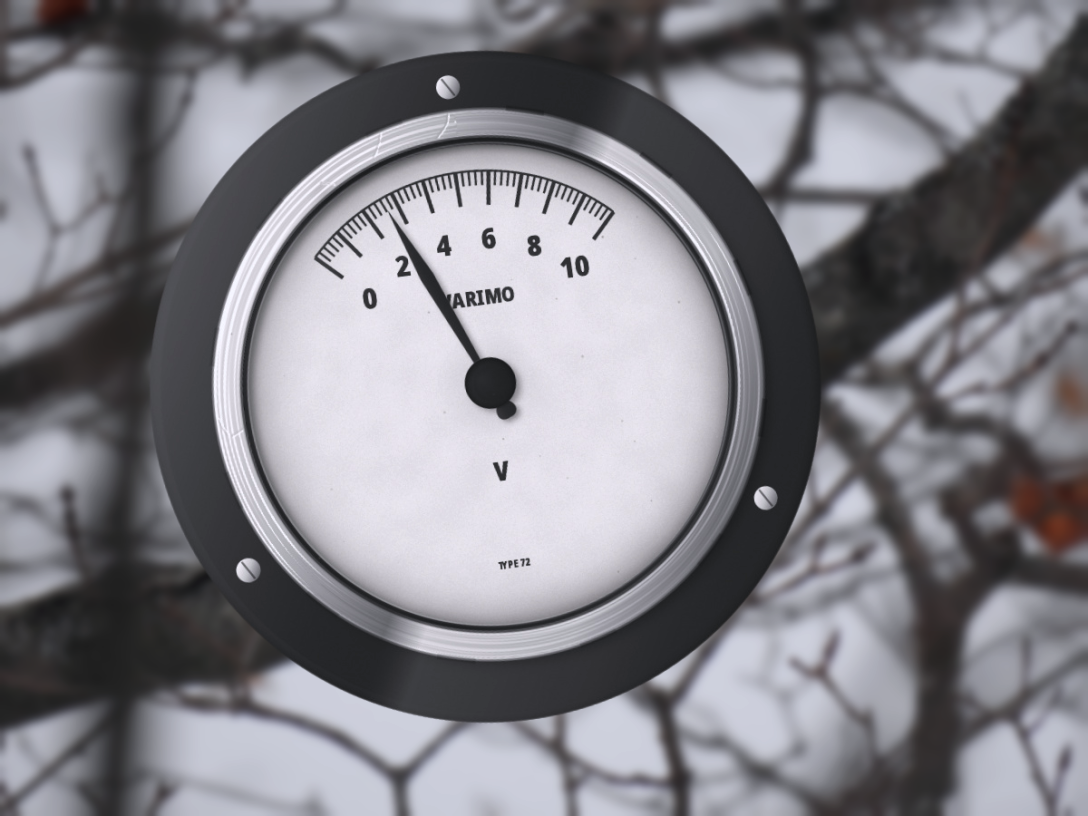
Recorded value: 2.6 V
